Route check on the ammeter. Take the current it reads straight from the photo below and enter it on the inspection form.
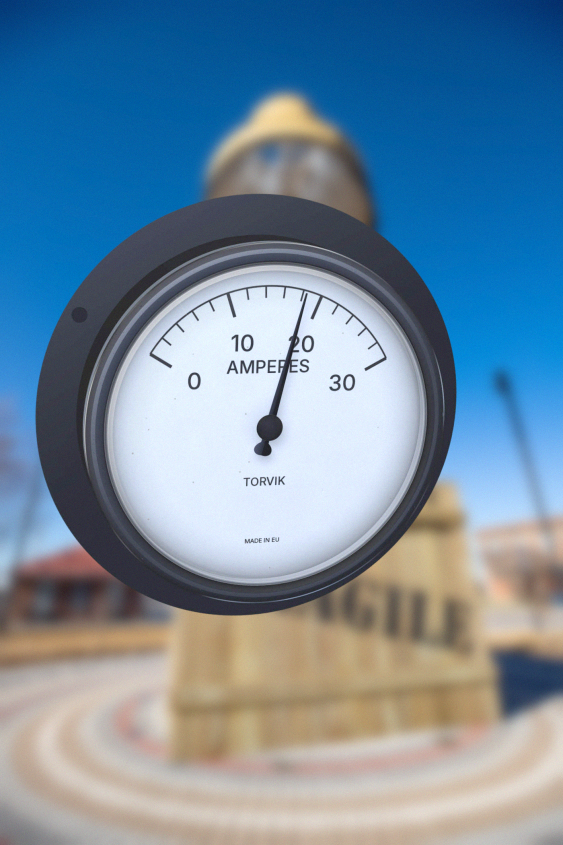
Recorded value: 18 A
